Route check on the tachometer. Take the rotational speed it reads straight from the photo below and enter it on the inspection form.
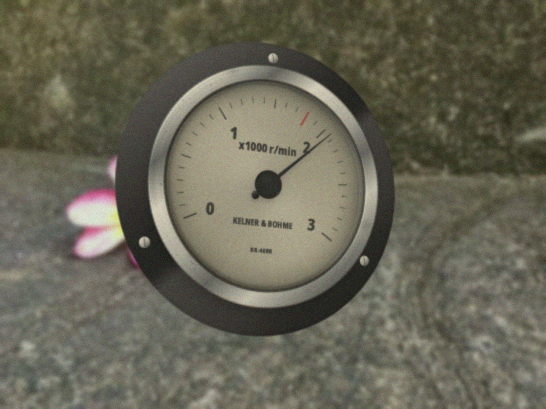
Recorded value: 2050 rpm
